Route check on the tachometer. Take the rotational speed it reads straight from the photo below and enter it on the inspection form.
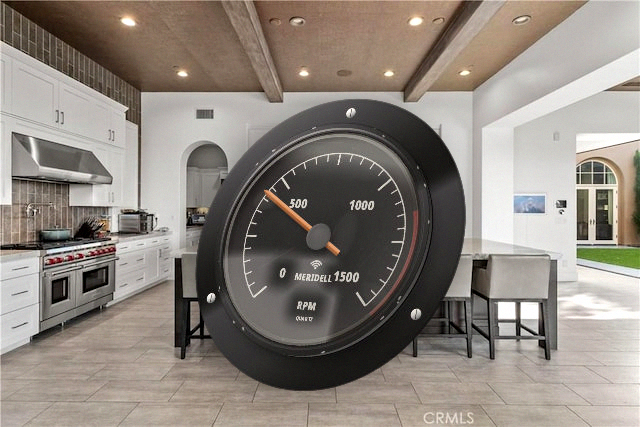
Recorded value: 425 rpm
